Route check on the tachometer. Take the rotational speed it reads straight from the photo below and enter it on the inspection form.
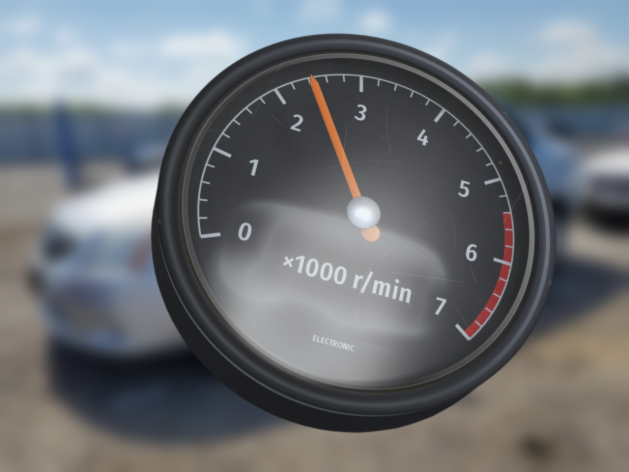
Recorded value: 2400 rpm
